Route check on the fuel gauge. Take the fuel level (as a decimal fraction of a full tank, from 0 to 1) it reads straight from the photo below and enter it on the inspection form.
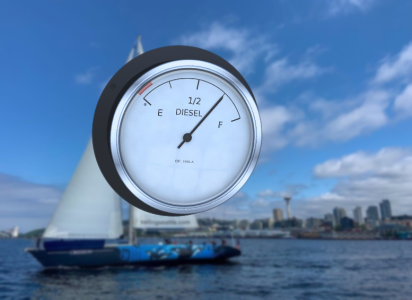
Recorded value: 0.75
